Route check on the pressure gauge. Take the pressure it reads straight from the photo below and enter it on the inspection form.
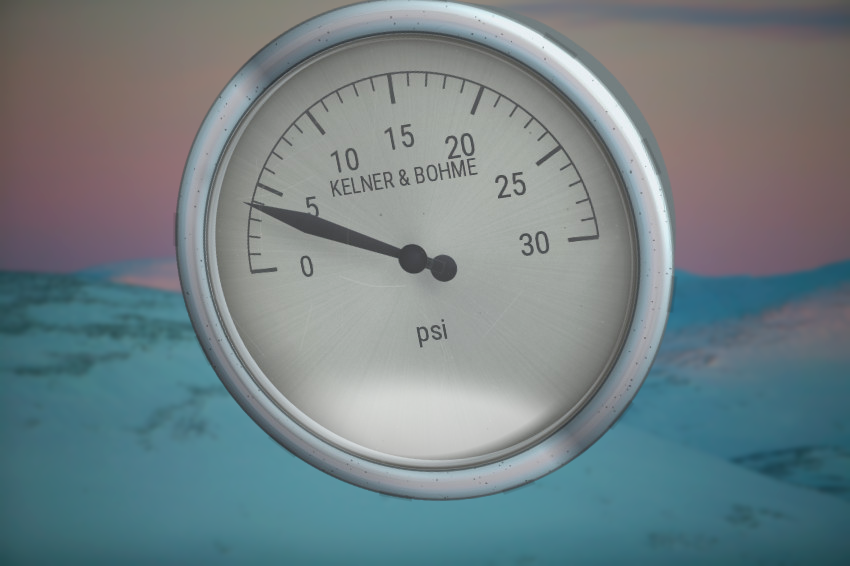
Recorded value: 4 psi
